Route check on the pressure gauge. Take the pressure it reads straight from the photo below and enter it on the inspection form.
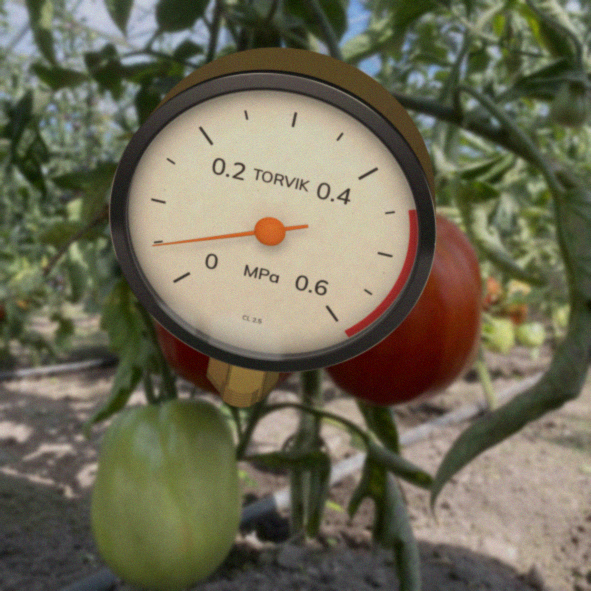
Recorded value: 0.05 MPa
